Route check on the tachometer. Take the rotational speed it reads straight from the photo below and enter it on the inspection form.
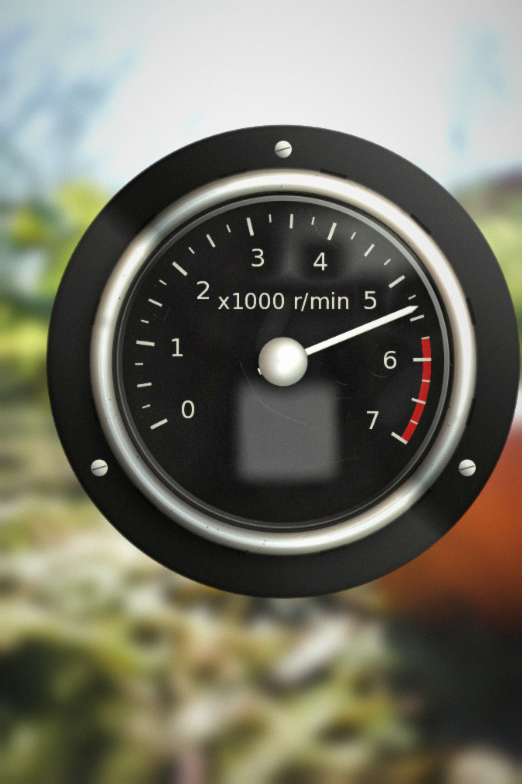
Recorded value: 5375 rpm
